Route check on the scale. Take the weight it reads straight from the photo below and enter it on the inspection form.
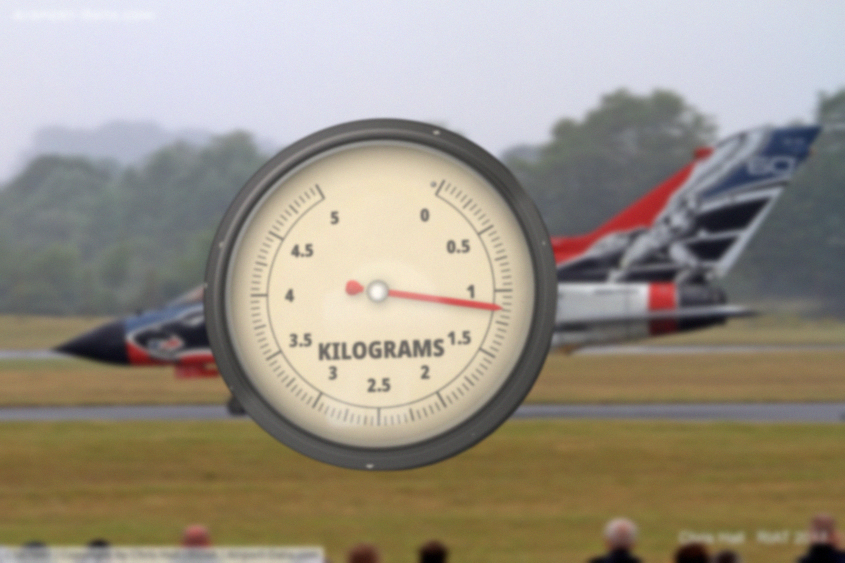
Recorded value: 1.15 kg
